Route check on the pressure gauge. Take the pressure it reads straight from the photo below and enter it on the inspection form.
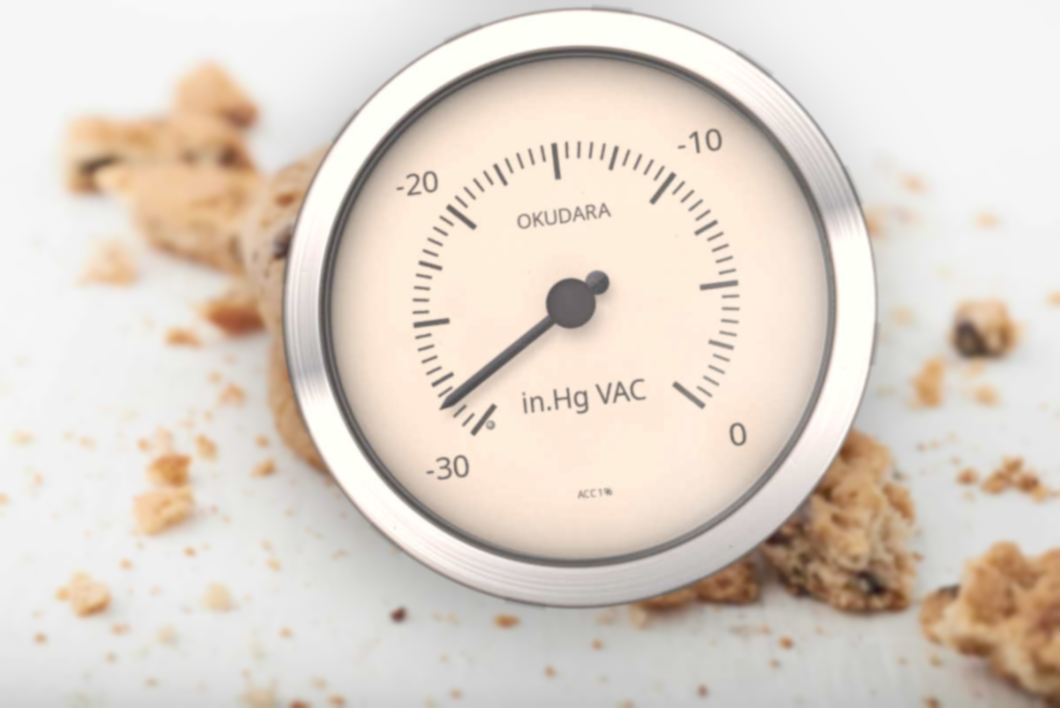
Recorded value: -28.5 inHg
